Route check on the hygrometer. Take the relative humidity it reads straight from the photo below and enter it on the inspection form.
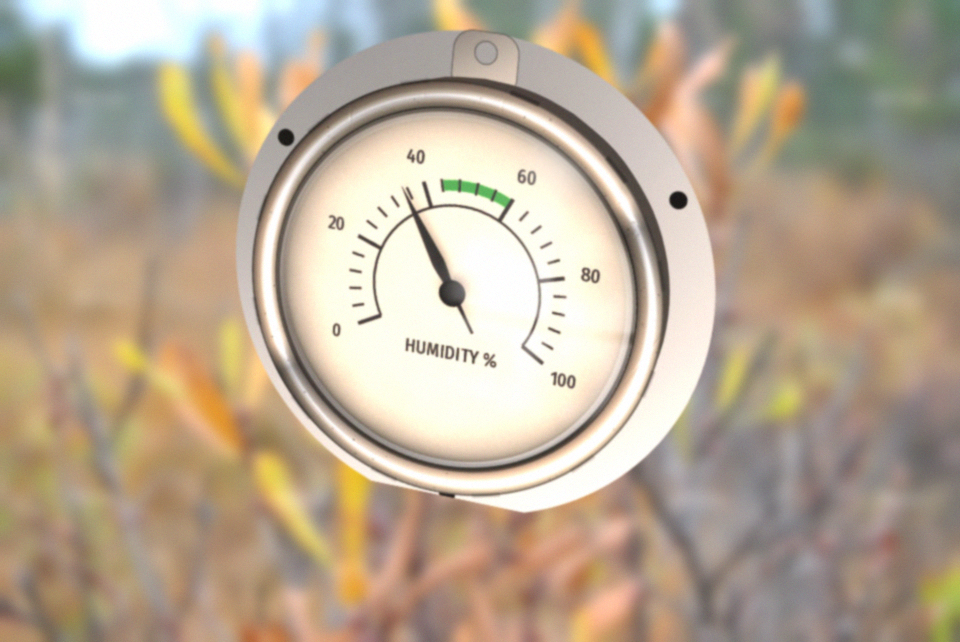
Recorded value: 36 %
